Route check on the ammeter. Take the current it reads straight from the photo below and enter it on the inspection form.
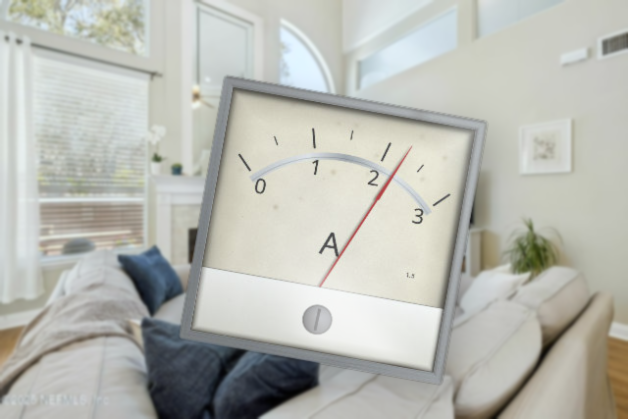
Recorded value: 2.25 A
